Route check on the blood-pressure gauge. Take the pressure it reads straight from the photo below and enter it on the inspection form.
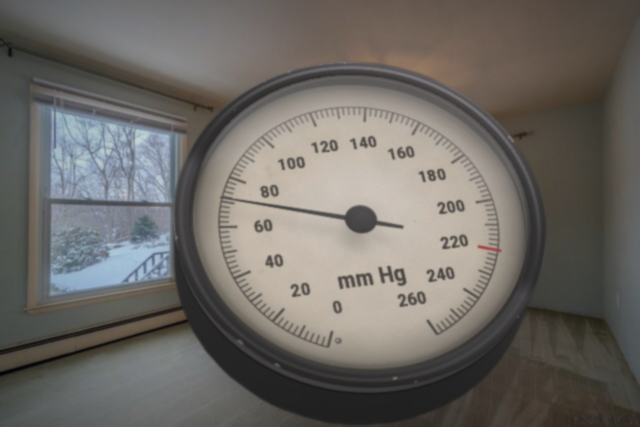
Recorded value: 70 mmHg
